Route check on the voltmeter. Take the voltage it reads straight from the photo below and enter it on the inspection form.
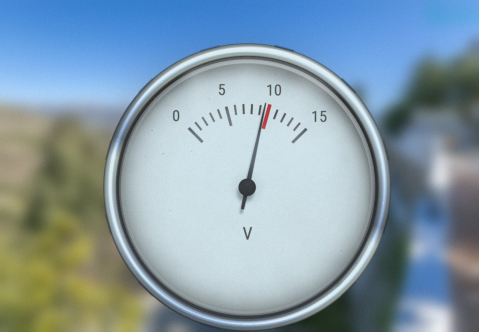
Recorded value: 9.5 V
